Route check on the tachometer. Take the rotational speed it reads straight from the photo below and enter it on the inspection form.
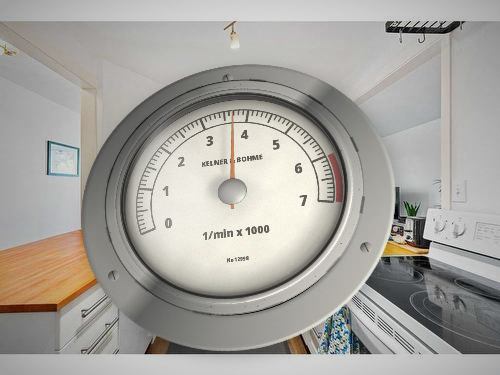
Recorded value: 3700 rpm
